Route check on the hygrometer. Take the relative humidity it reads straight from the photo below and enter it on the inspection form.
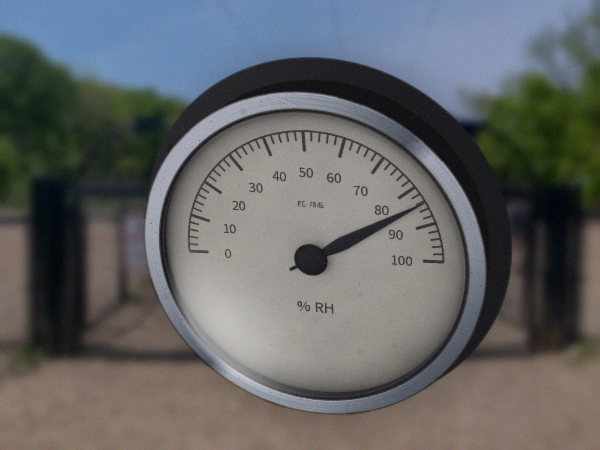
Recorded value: 84 %
